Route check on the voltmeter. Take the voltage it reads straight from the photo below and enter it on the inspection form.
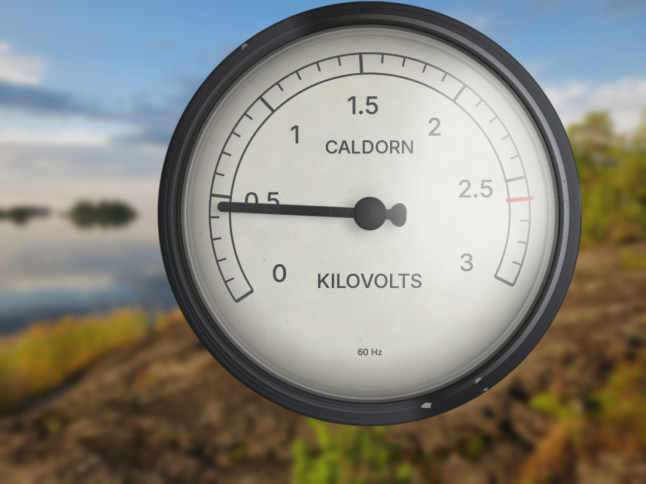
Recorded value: 0.45 kV
